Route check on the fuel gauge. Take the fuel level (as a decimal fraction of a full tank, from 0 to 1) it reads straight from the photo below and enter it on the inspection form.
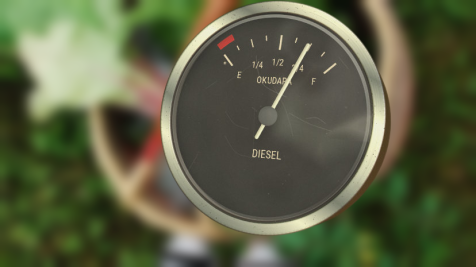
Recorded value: 0.75
